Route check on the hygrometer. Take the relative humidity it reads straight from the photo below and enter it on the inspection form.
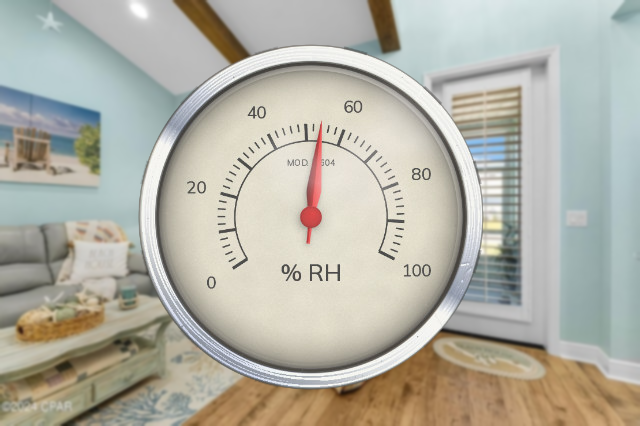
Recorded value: 54 %
